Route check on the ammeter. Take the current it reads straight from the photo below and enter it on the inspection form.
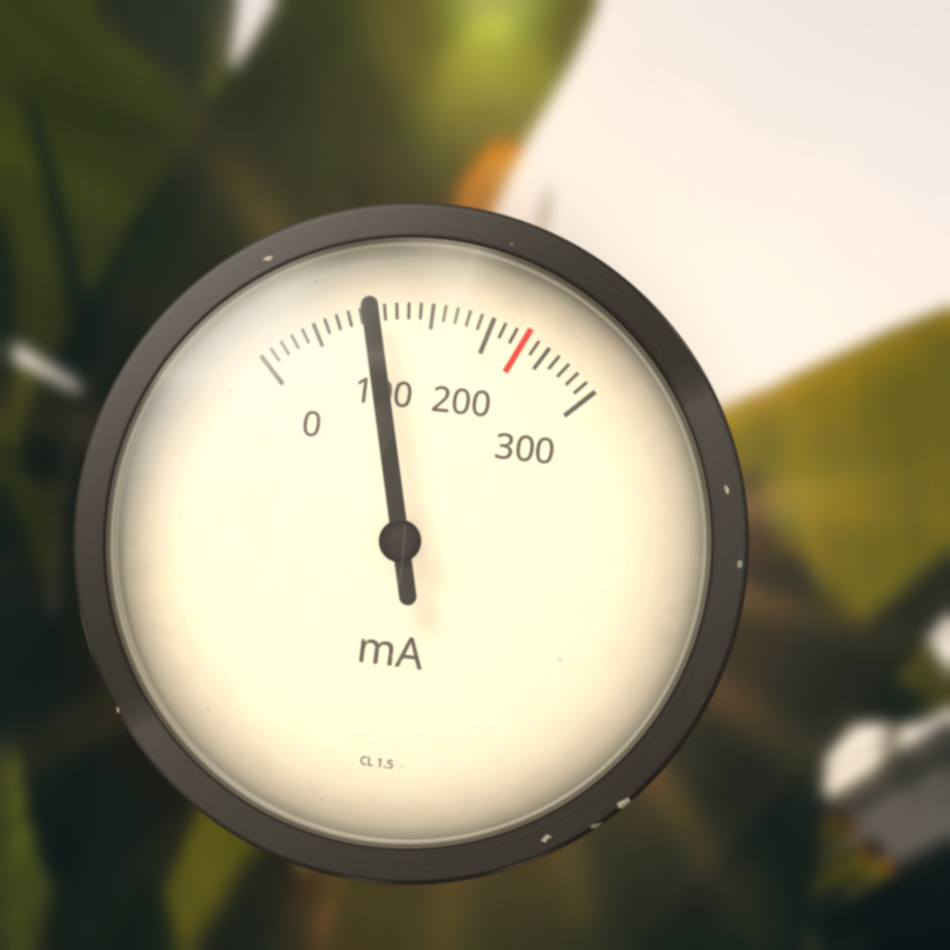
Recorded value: 100 mA
